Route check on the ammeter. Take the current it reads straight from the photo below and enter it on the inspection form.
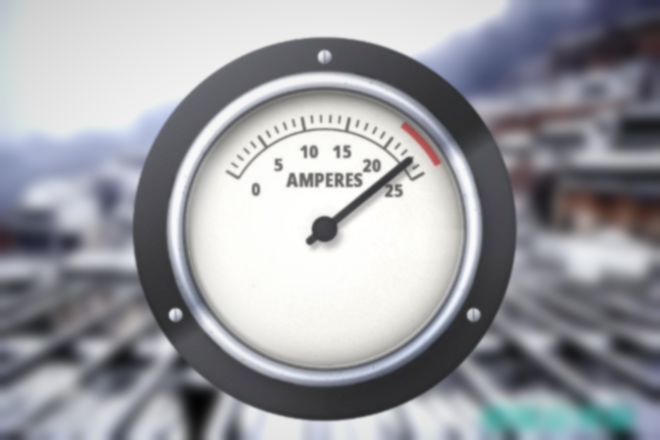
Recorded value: 23 A
